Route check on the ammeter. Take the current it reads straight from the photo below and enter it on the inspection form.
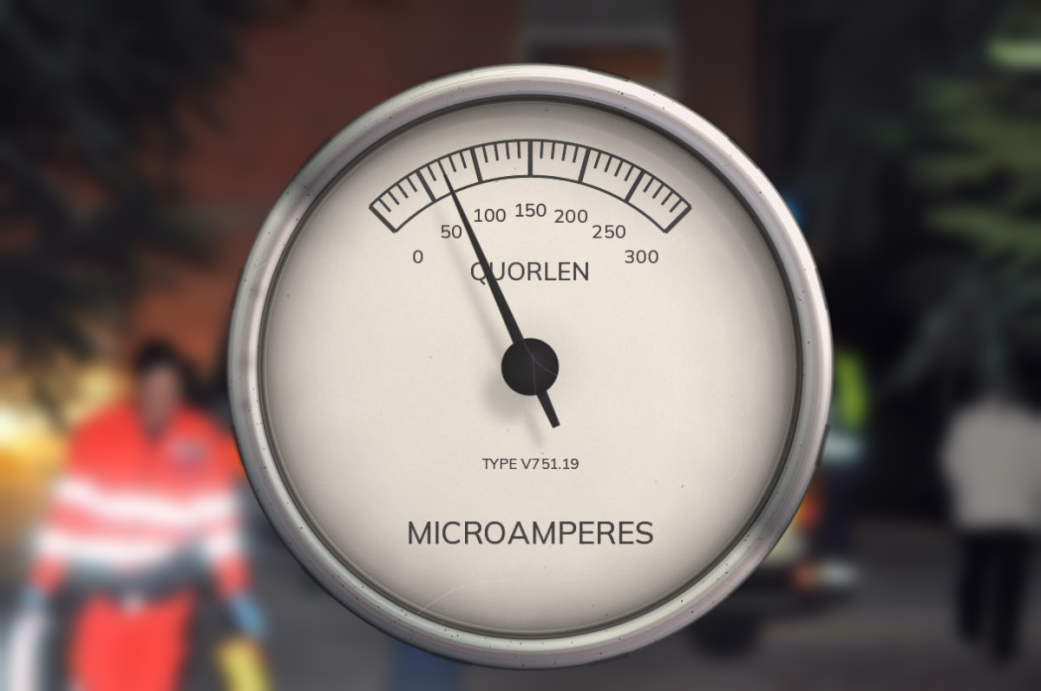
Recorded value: 70 µA
